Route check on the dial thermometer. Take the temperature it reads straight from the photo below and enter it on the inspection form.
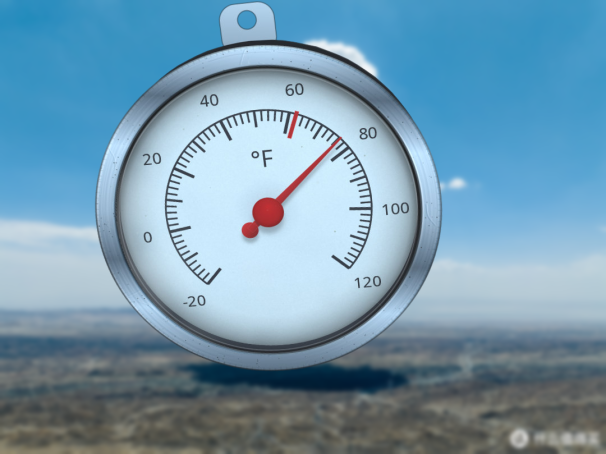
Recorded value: 76 °F
